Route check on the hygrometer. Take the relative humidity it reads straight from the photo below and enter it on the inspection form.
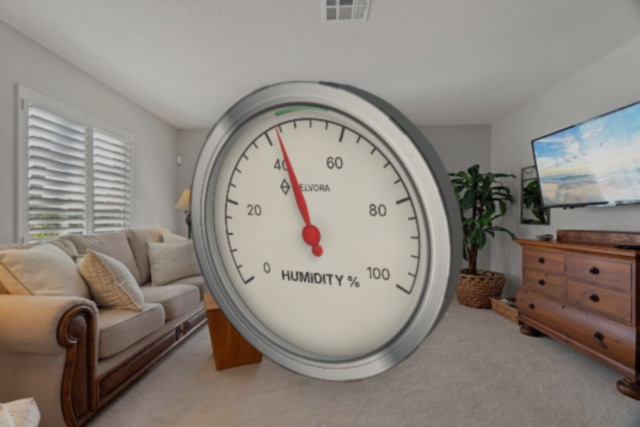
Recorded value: 44 %
